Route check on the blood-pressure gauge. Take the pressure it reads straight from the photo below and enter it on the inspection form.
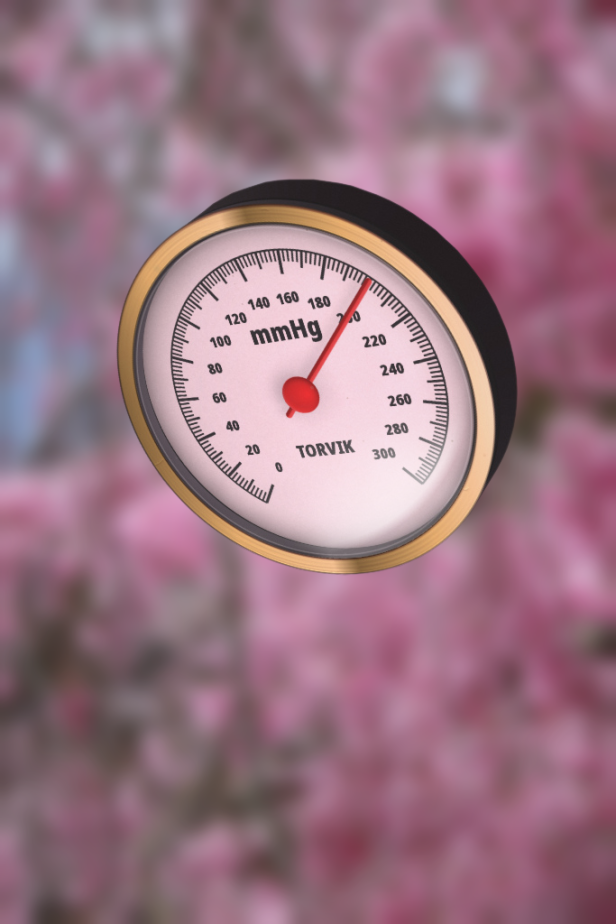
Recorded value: 200 mmHg
